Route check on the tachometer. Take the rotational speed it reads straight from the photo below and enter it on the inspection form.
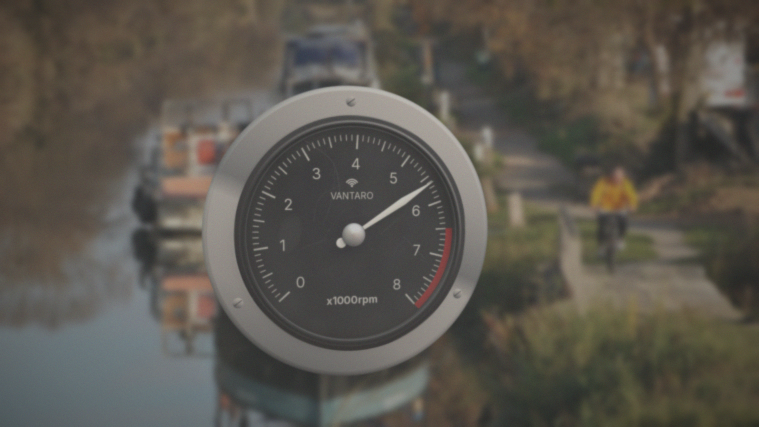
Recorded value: 5600 rpm
